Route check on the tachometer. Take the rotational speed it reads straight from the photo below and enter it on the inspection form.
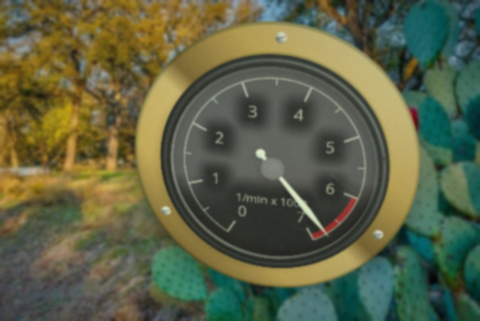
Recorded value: 6750 rpm
